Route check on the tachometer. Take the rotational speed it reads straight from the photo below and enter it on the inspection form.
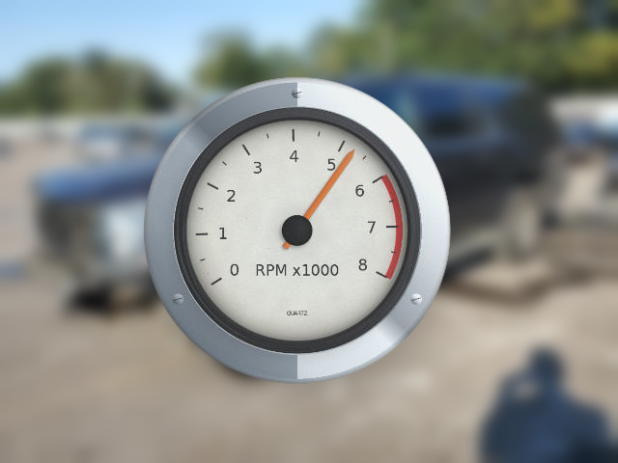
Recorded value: 5250 rpm
